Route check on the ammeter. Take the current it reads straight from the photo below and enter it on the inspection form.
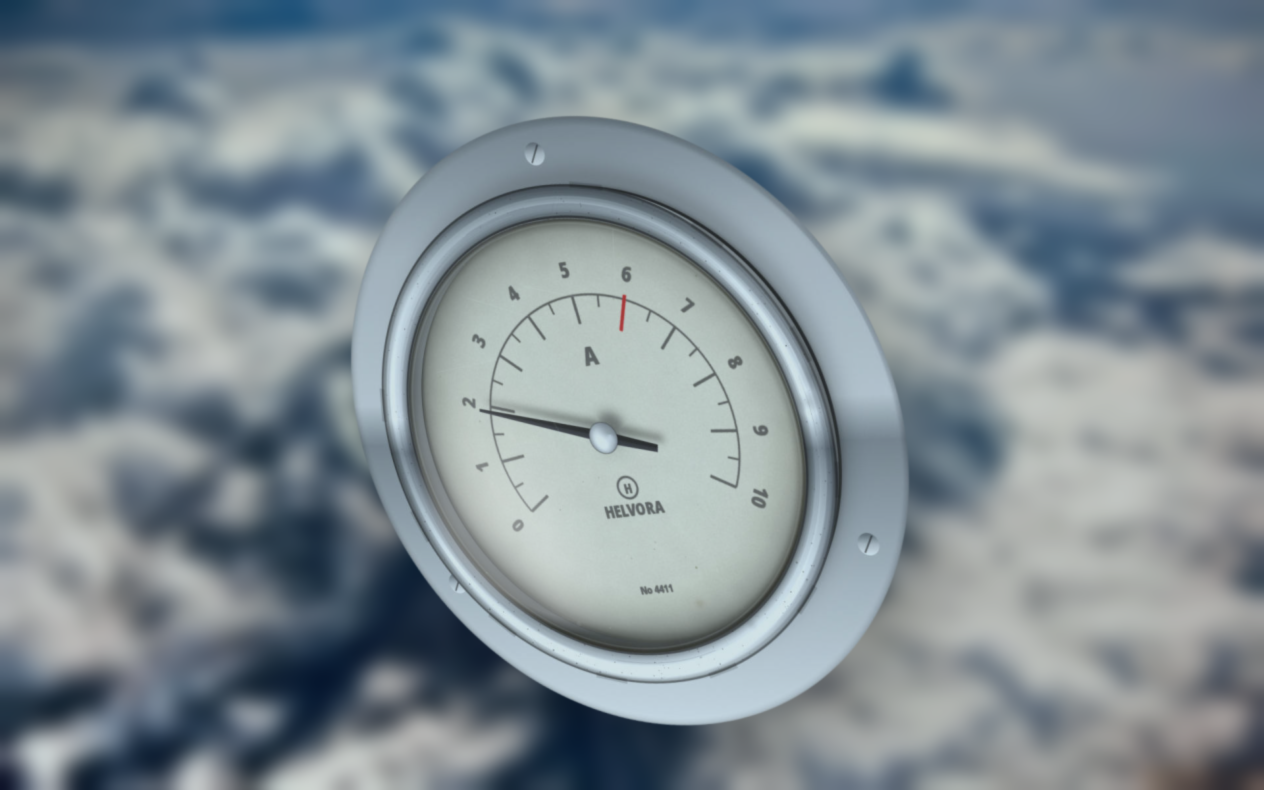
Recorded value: 2 A
